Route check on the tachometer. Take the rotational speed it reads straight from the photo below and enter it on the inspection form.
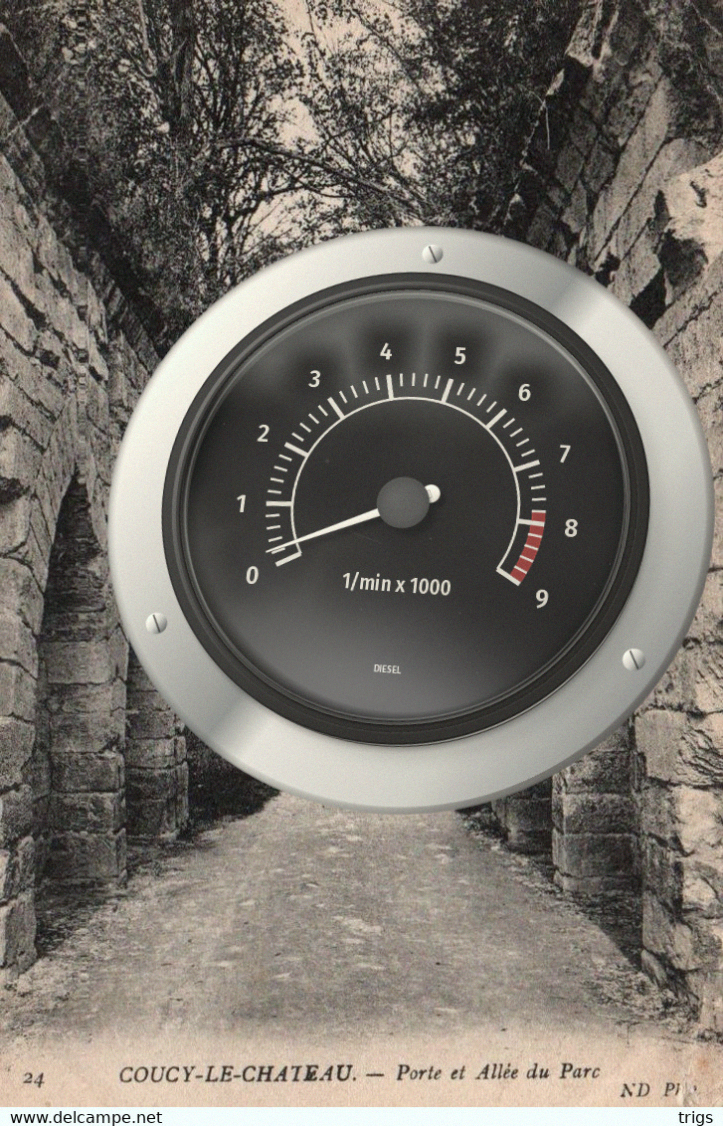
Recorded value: 200 rpm
